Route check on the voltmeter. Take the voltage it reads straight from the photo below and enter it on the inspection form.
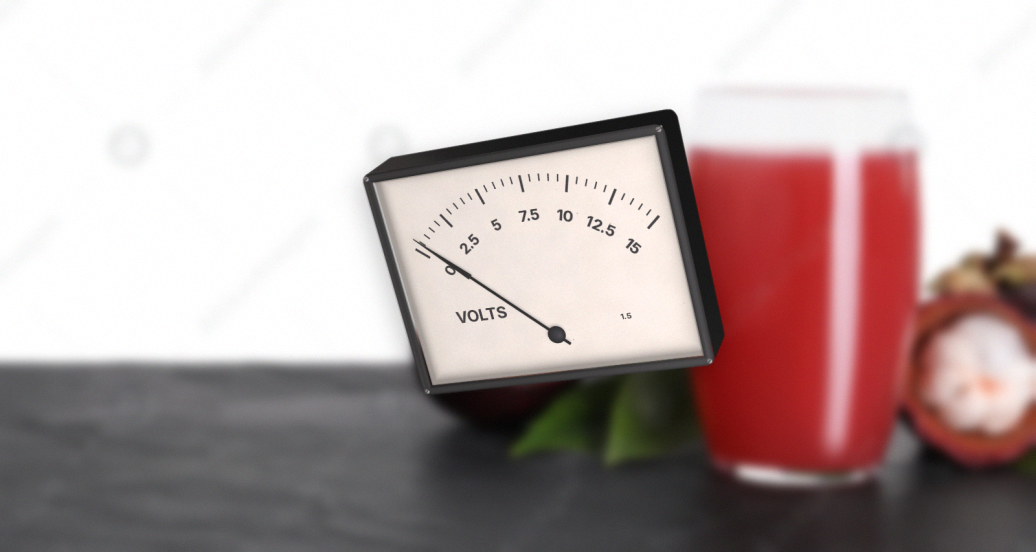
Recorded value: 0.5 V
